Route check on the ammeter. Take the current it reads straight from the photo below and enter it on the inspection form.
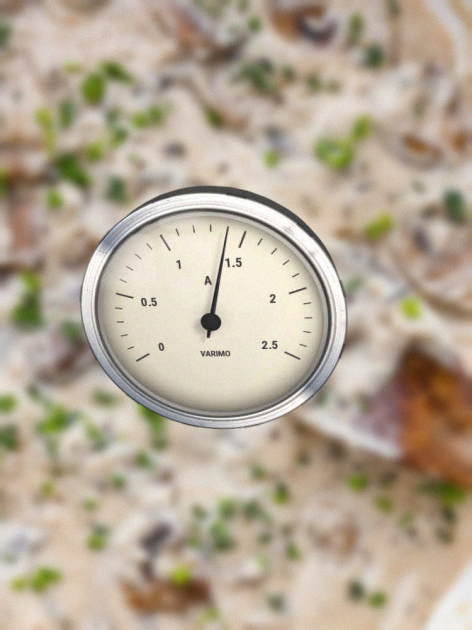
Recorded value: 1.4 A
